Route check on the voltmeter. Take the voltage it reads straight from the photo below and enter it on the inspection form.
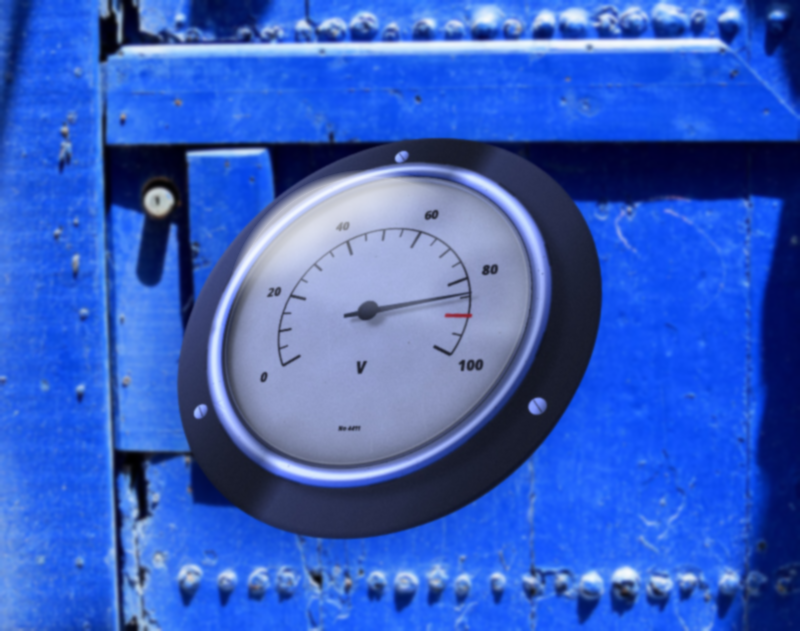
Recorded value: 85 V
